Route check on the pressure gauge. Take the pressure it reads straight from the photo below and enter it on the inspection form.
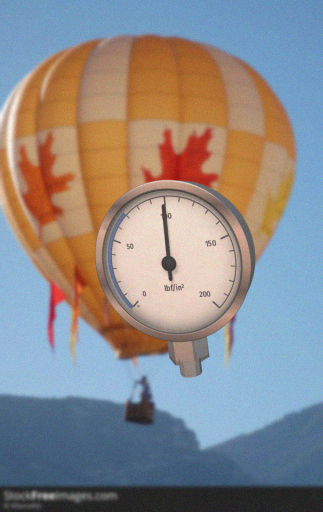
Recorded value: 100 psi
